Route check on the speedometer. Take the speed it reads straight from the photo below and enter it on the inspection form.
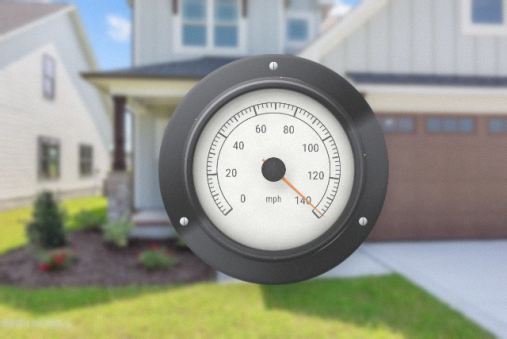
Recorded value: 138 mph
